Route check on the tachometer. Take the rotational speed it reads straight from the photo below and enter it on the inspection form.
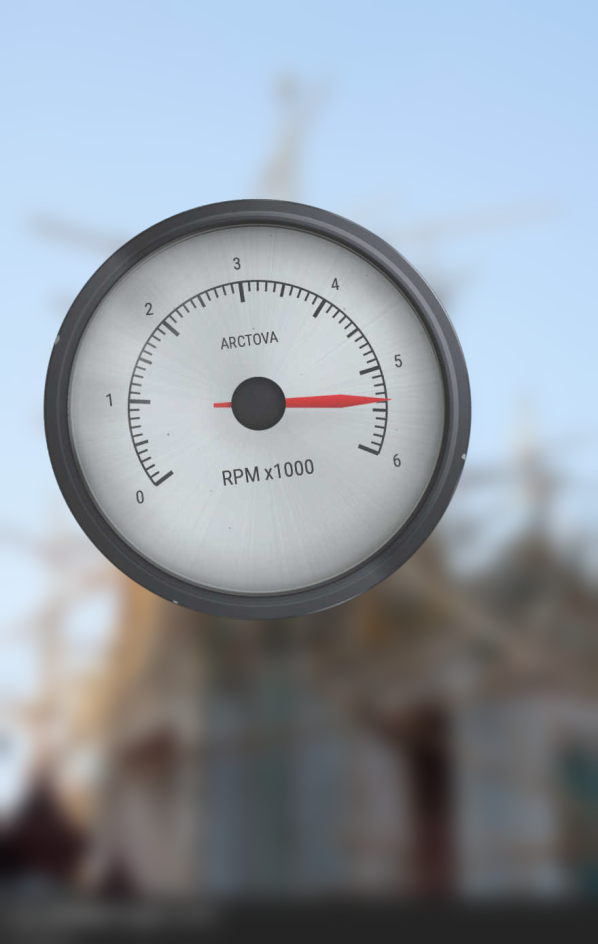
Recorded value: 5400 rpm
